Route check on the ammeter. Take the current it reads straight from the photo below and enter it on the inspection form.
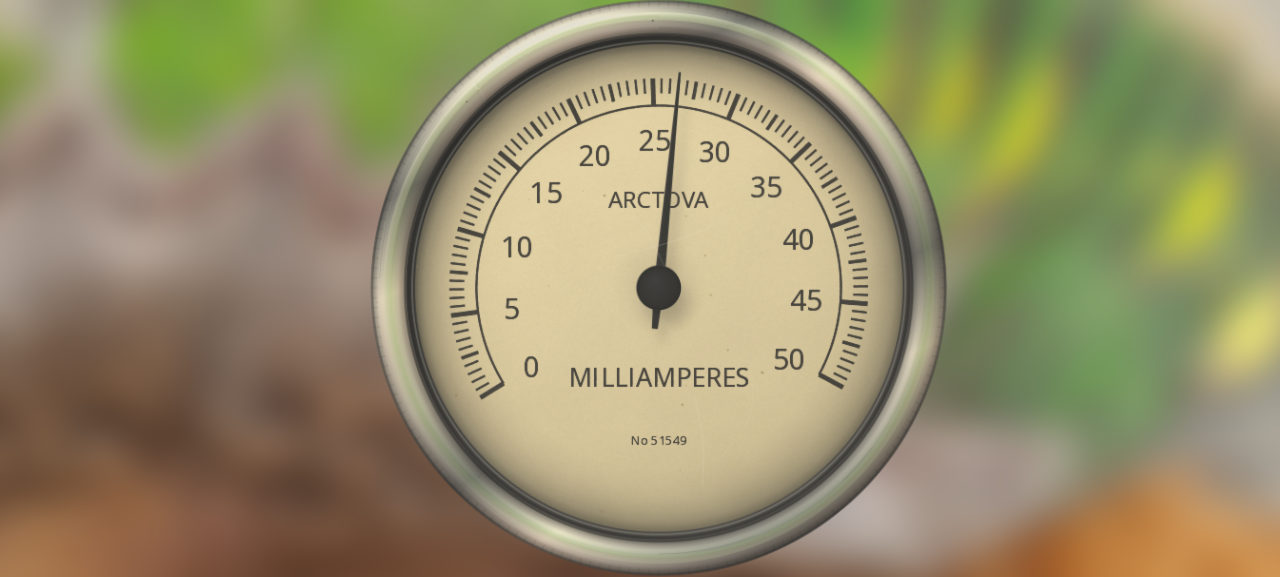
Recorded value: 26.5 mA
